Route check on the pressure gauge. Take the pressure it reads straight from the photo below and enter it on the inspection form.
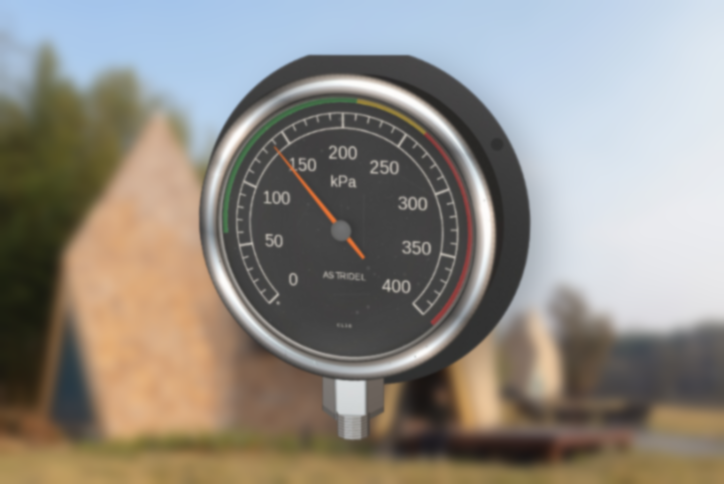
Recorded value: 140 kPa
